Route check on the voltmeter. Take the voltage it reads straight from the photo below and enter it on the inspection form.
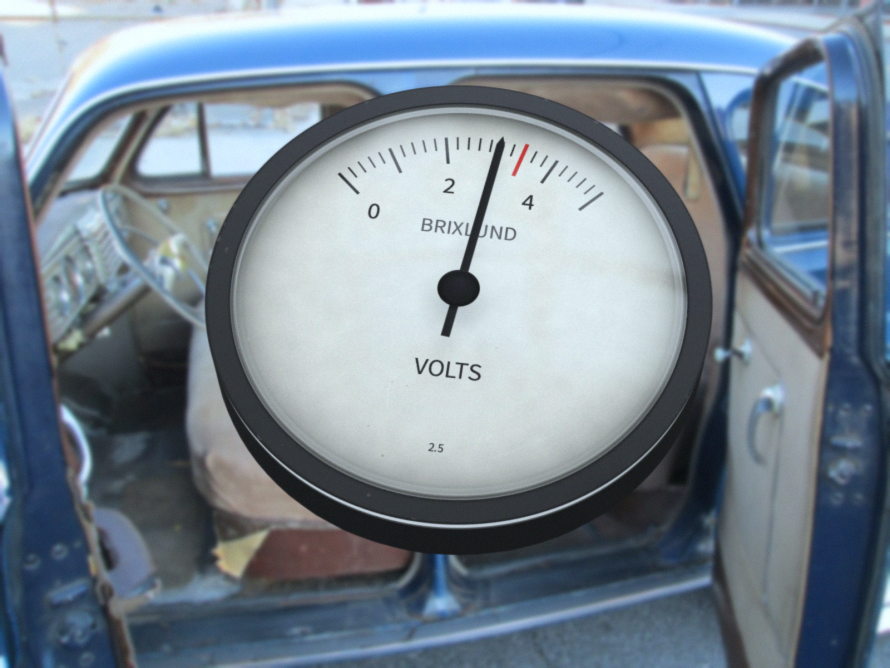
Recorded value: 3 V
